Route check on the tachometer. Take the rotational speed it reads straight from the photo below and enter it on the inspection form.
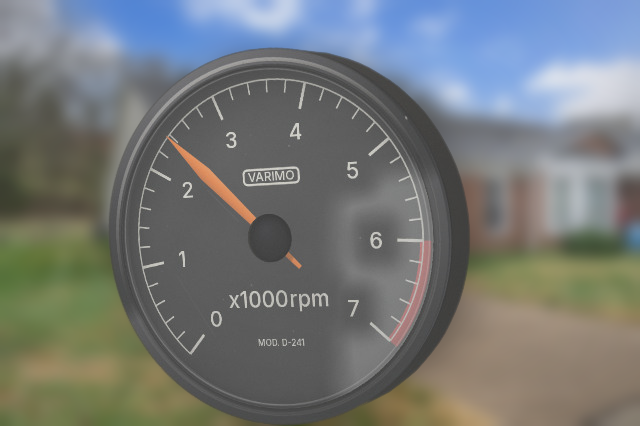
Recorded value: 2400 rpm
